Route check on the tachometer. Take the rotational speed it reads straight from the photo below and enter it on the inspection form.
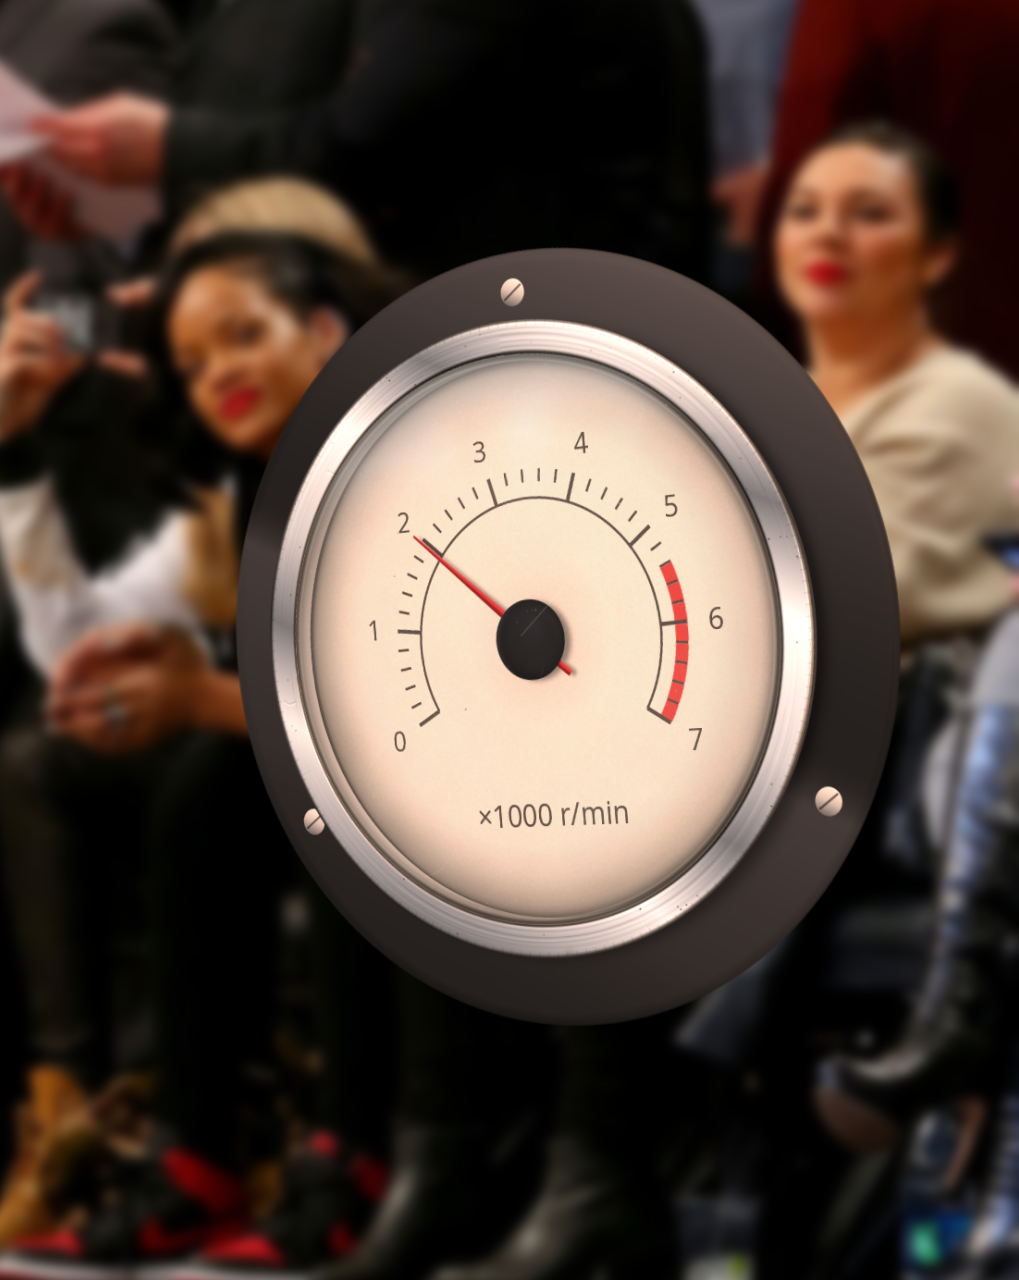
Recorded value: 2000 rpm
